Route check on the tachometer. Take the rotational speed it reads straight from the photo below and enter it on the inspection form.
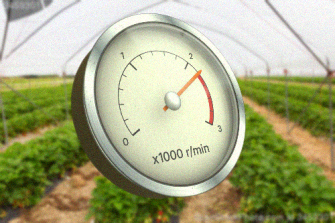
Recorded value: 2200 rpm
